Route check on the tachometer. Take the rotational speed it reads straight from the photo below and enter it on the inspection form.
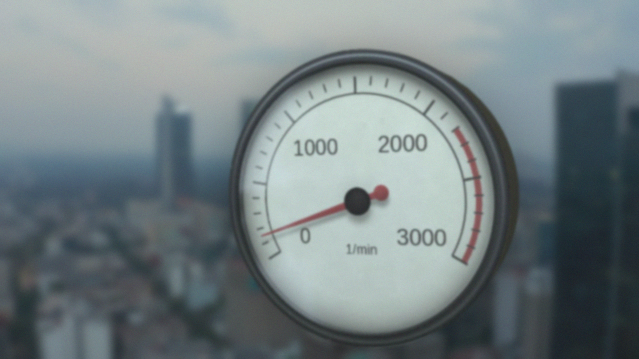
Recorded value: 150 rpm
